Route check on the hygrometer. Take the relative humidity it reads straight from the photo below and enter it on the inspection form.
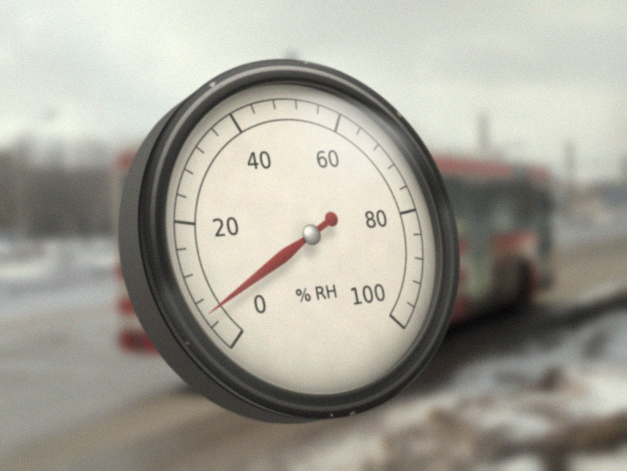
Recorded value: 6 %
